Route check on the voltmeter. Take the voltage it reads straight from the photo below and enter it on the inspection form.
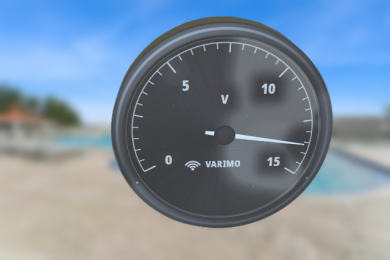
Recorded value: 13.5 V
